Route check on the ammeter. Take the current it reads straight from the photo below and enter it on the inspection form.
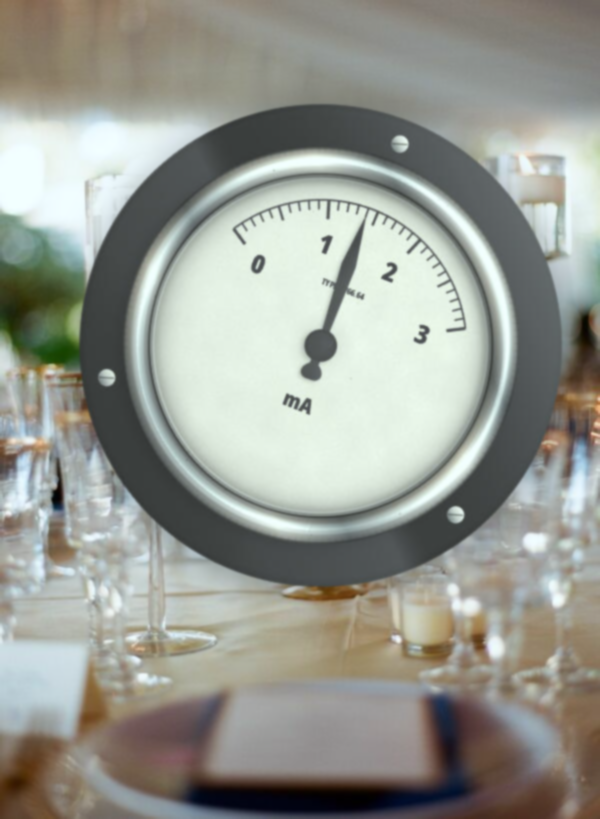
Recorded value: 1.4 mA
